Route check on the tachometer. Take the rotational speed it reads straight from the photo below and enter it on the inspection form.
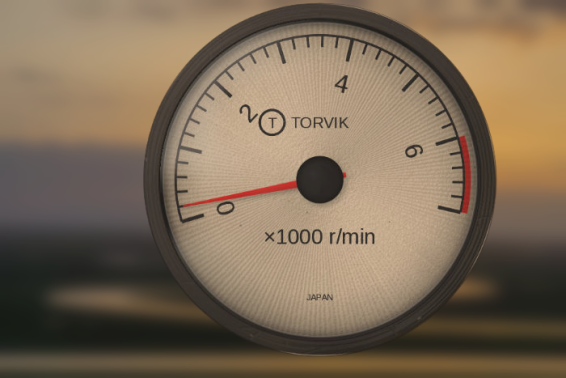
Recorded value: 200 rpm
